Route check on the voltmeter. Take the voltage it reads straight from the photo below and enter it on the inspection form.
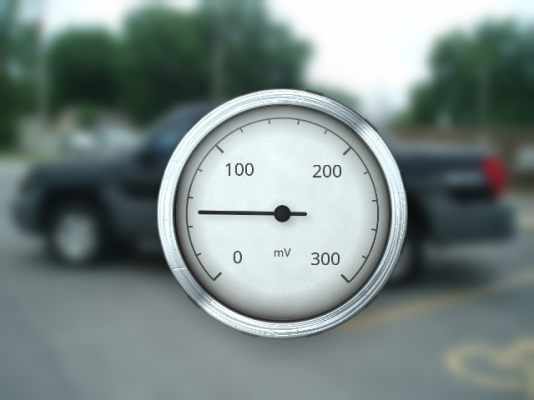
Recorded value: 50 mV
